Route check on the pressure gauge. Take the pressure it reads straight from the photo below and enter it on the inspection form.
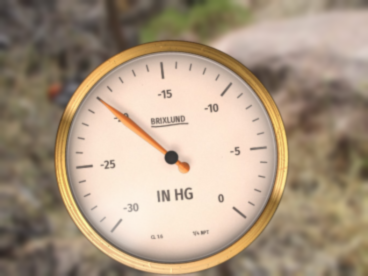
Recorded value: -20 inHg
